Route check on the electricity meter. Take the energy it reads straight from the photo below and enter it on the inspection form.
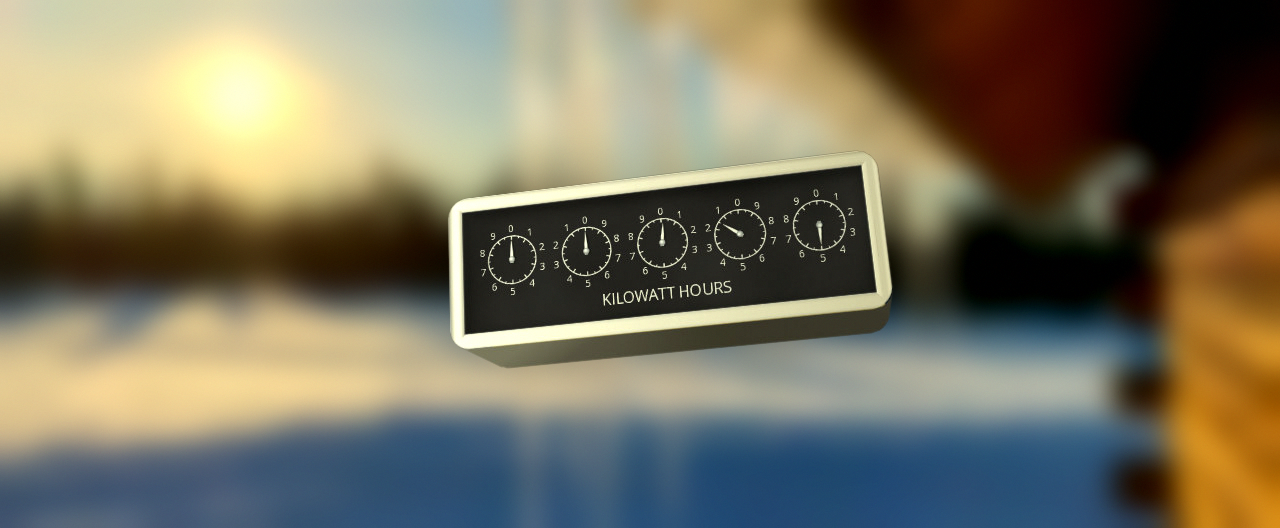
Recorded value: 15 kWh
